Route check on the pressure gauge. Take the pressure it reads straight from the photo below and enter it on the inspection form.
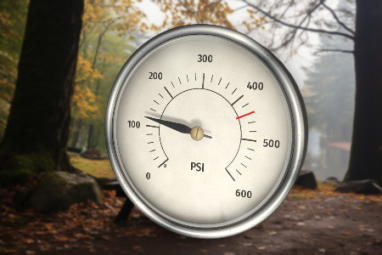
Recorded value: 120 psi
